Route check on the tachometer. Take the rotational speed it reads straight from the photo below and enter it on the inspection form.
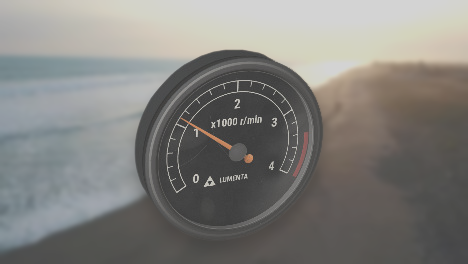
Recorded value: 1100 rpm
